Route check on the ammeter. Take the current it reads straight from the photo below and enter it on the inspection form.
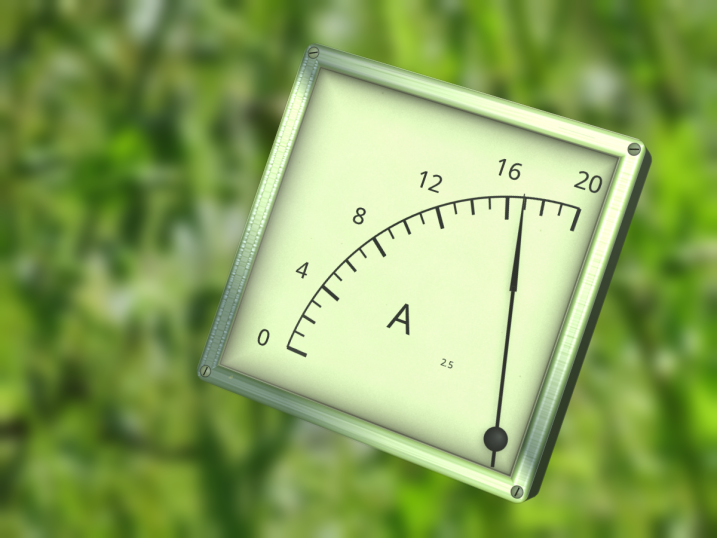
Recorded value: 17 A
